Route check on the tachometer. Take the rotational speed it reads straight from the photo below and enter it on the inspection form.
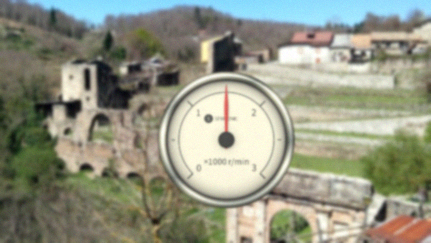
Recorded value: 1500 rpm
